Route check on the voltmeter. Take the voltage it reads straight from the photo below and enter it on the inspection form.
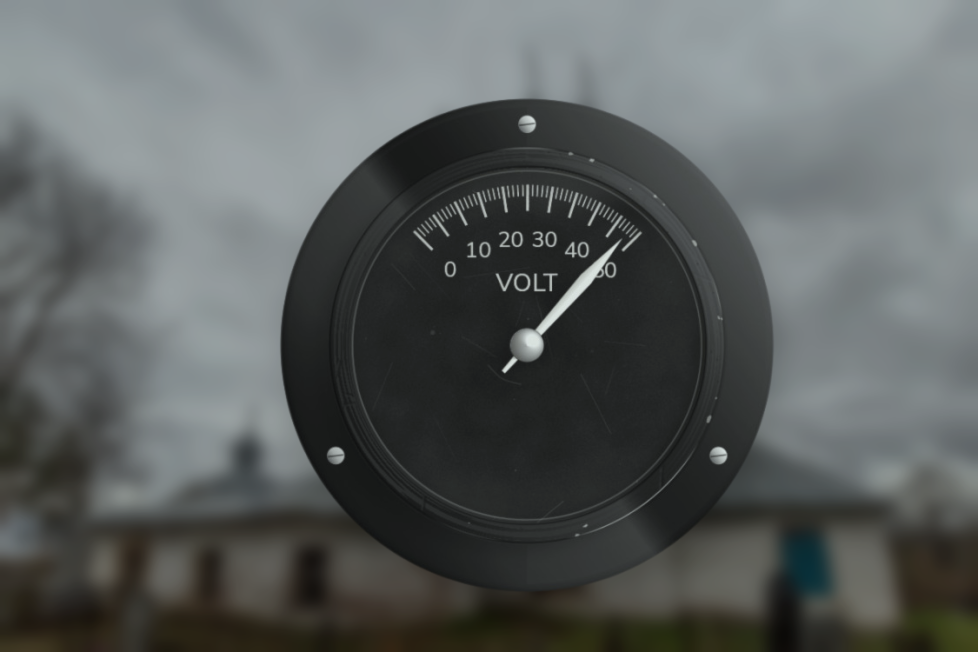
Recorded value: 48 V
